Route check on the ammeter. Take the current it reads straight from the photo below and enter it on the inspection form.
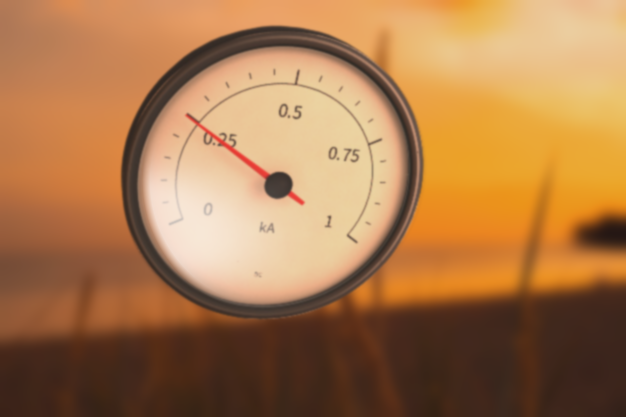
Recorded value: 0.25 kA
